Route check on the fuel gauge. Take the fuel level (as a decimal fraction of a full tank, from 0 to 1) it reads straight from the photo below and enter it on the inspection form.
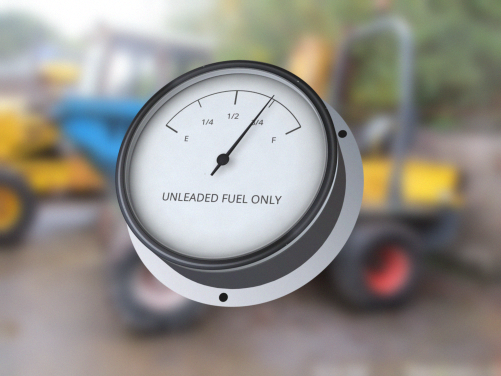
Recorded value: 0.75
